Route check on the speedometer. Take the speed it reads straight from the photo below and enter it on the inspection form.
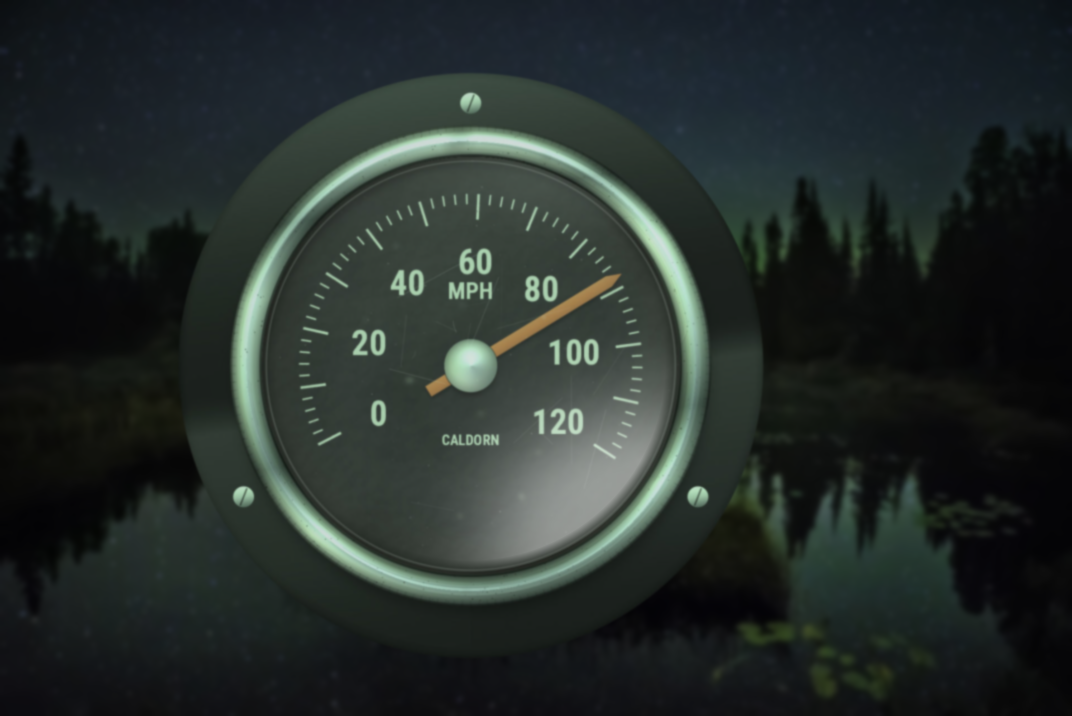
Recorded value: 88 mph
